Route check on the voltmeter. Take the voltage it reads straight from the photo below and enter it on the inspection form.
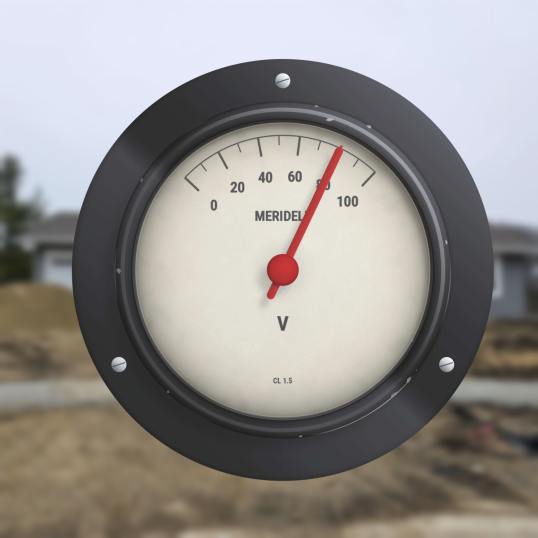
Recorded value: 80 V
